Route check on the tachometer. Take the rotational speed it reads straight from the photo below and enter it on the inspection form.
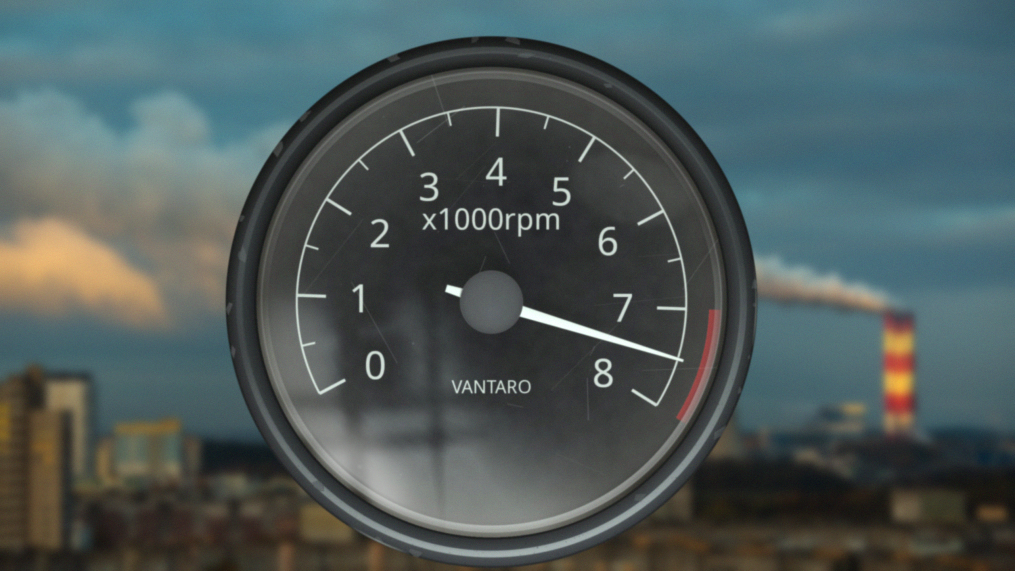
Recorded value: 7500 rpm
